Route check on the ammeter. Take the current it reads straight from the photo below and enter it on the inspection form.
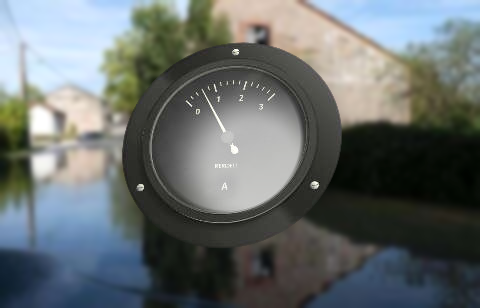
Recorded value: 0.6 A
